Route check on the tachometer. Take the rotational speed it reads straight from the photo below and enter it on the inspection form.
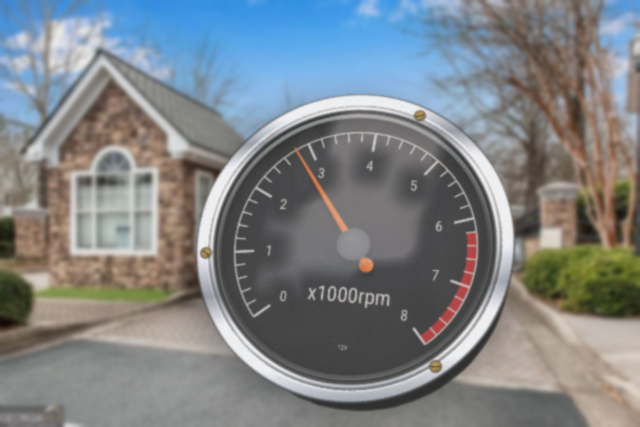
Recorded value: 2800 rpm
